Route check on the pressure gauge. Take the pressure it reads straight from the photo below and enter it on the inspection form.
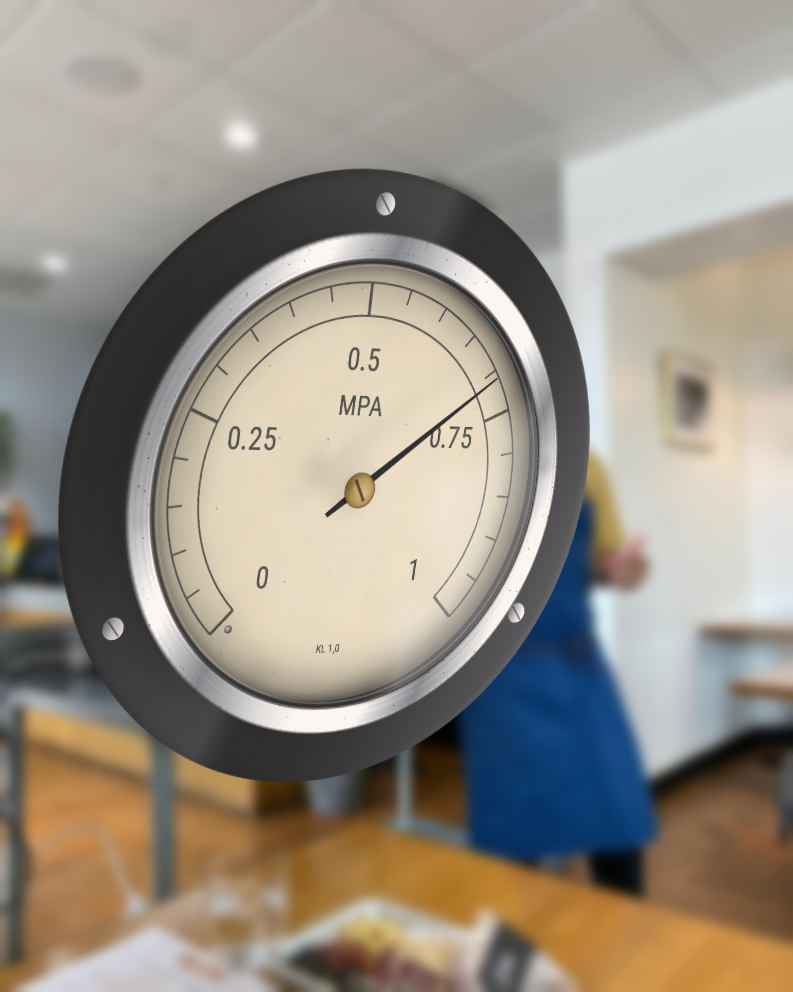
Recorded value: 0.7 MPa
